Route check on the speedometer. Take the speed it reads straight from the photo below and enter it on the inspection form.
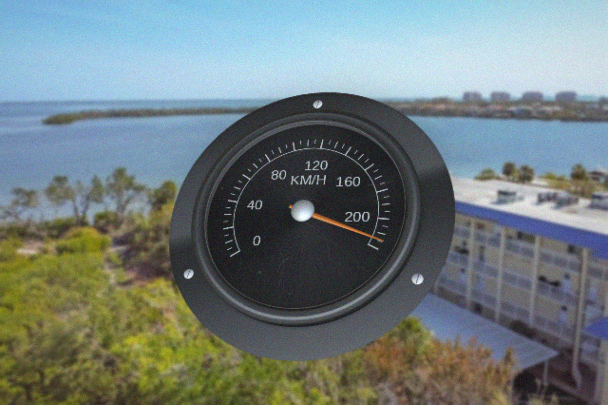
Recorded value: 215 km/h
